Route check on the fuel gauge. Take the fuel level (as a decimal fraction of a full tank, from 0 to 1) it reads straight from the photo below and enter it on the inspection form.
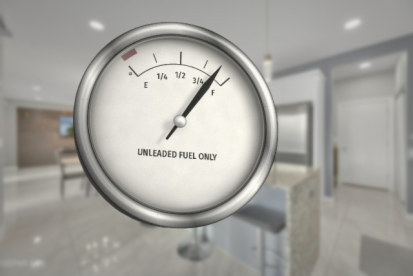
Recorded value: 0.875
